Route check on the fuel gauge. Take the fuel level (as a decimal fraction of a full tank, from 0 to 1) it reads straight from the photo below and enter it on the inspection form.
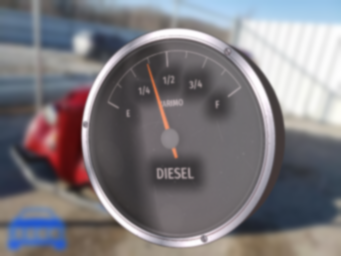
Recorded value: 0.375
